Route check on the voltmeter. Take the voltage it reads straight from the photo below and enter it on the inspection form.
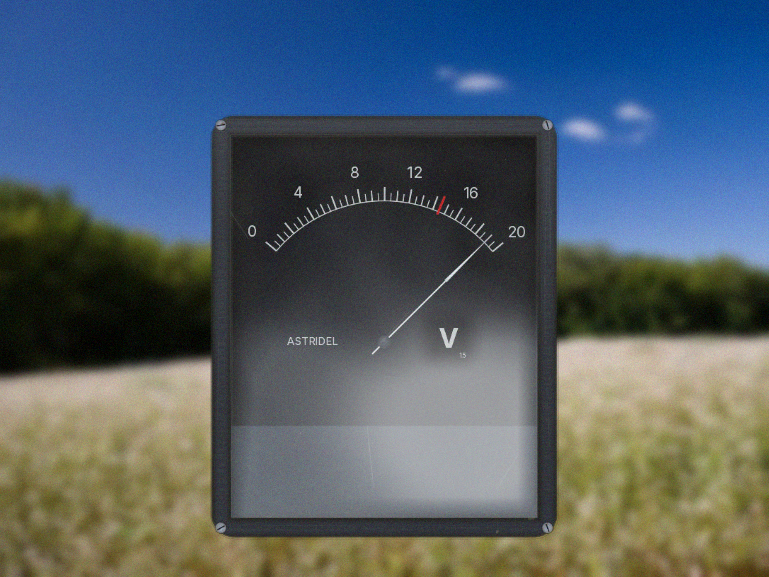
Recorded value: 19 V
